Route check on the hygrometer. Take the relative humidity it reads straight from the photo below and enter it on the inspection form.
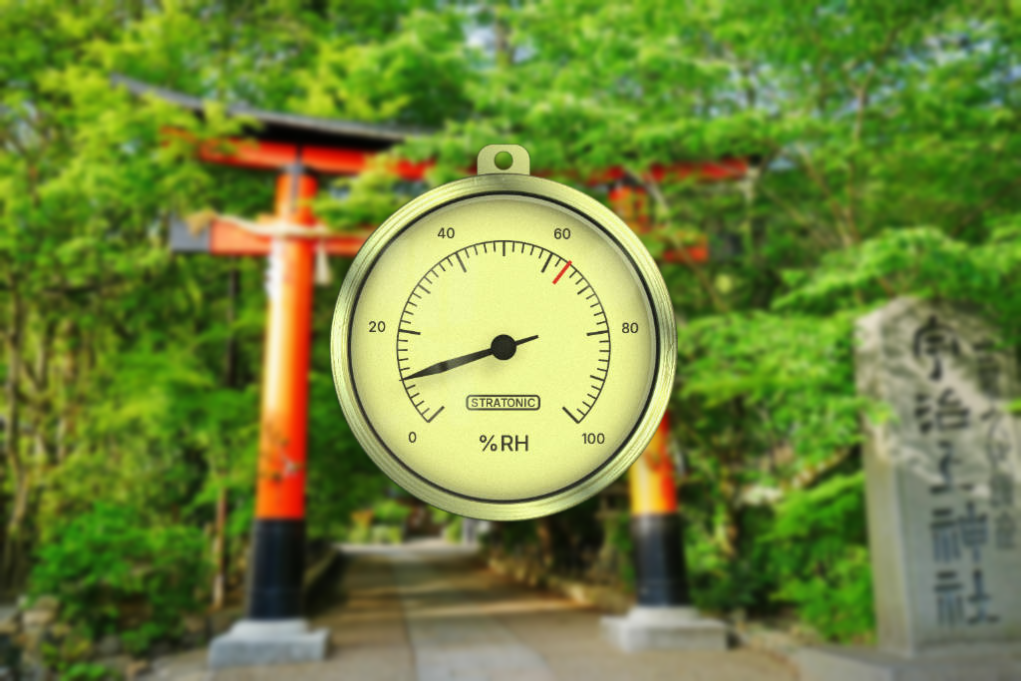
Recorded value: 10 %
